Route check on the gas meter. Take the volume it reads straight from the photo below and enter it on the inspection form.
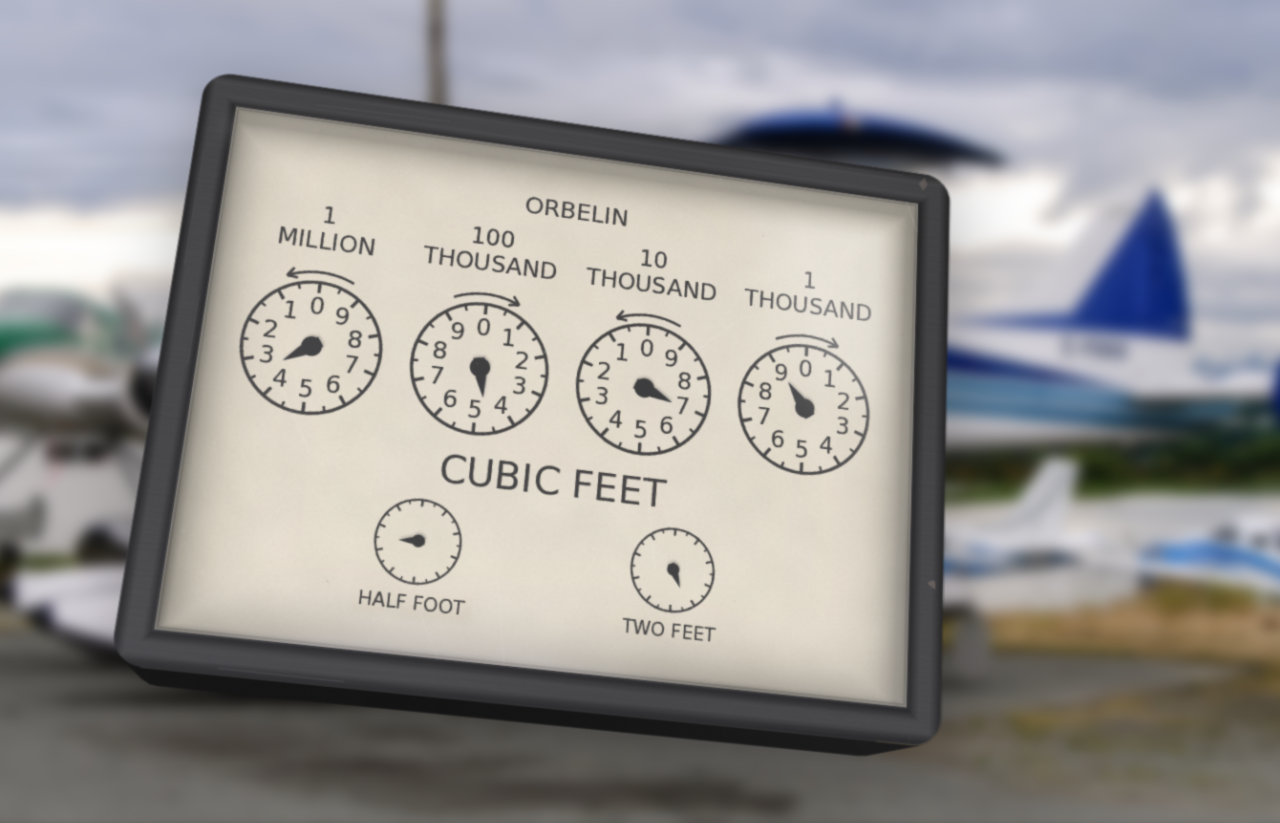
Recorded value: 346900 ft³
